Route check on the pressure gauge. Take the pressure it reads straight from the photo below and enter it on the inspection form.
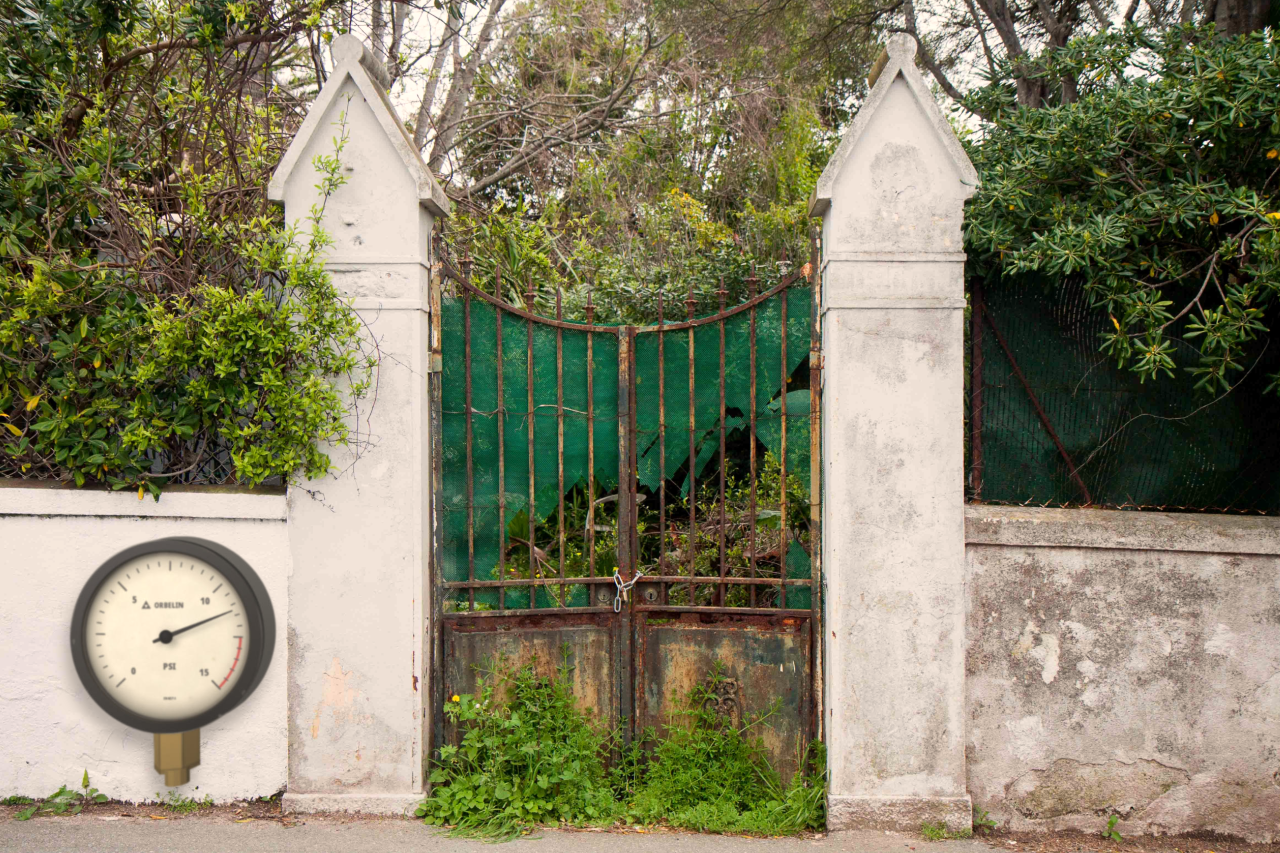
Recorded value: 11.25 psi
